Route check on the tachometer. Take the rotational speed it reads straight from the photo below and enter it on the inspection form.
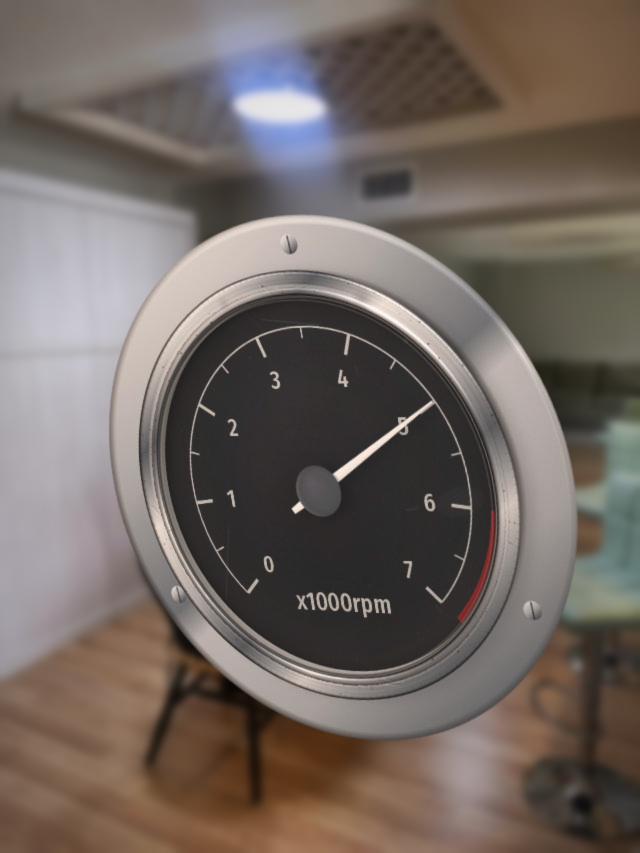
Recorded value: 5000 rpm
